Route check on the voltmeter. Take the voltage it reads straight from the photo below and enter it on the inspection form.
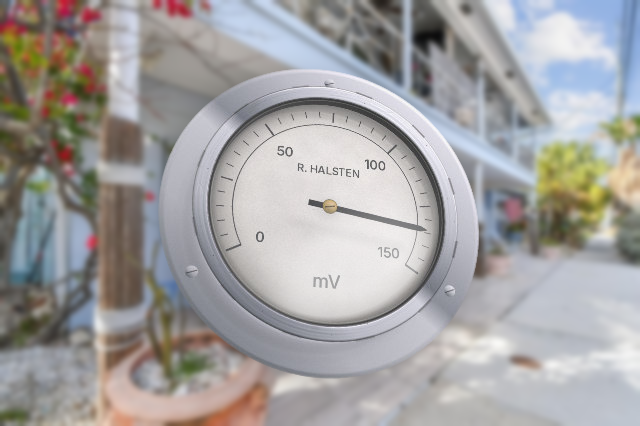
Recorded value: 135 mV
